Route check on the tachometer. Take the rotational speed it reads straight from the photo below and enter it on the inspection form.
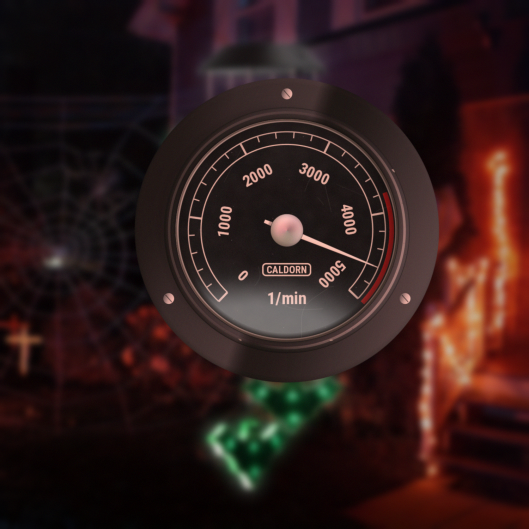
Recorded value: 4600 rpm
